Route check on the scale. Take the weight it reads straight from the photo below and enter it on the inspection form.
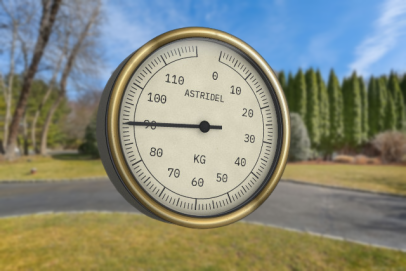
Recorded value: 90 kg
